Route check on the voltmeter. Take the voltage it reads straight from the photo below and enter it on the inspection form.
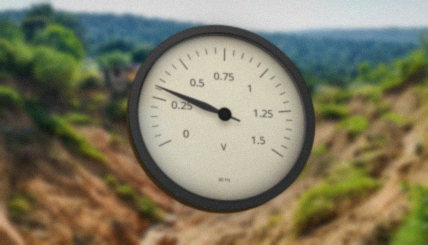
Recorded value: 0.3 V
